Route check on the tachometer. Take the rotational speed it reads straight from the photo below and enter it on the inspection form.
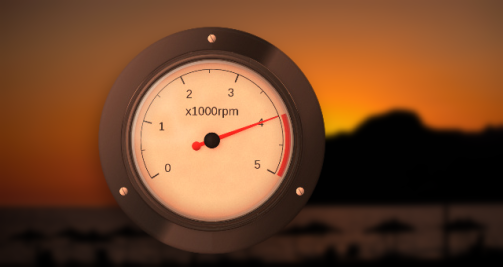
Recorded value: 4000 rpm
